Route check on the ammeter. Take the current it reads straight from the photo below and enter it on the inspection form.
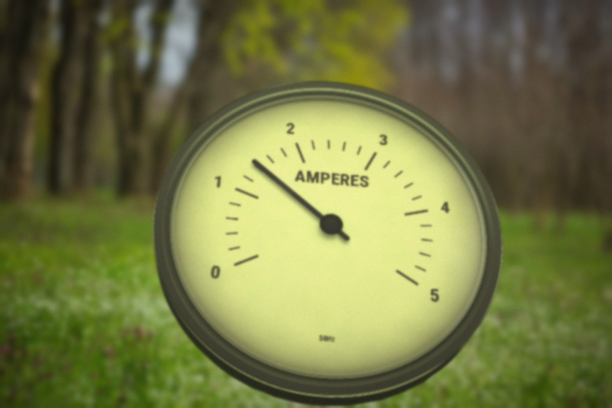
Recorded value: 1.4 A
